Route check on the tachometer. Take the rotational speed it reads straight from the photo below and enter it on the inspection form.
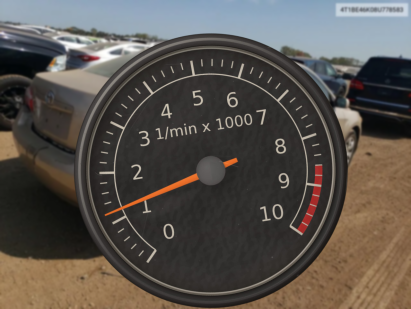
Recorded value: 1200 rpm
